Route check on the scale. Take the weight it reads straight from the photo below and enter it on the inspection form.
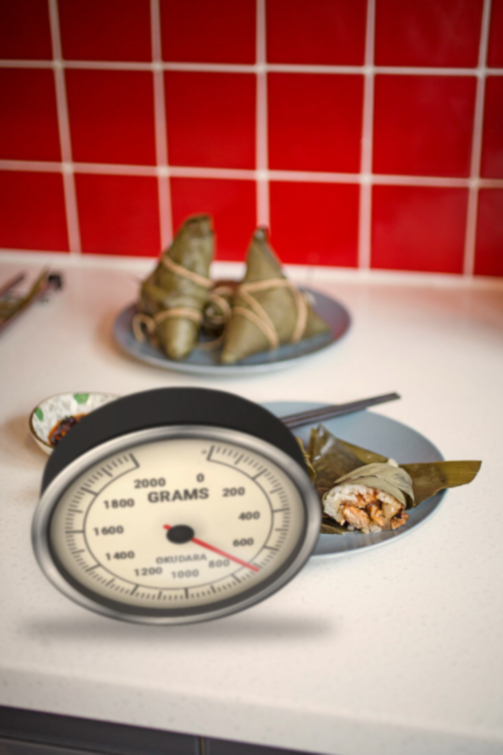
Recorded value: 700 g
